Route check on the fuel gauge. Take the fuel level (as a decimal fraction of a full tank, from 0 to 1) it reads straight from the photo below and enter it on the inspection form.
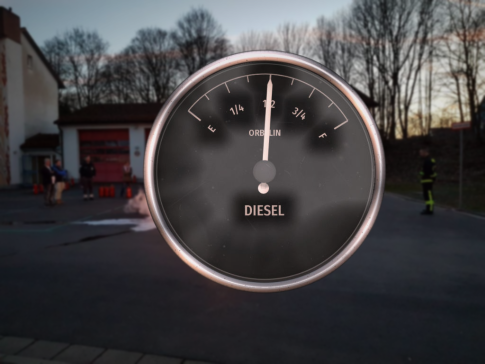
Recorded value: 0.5
